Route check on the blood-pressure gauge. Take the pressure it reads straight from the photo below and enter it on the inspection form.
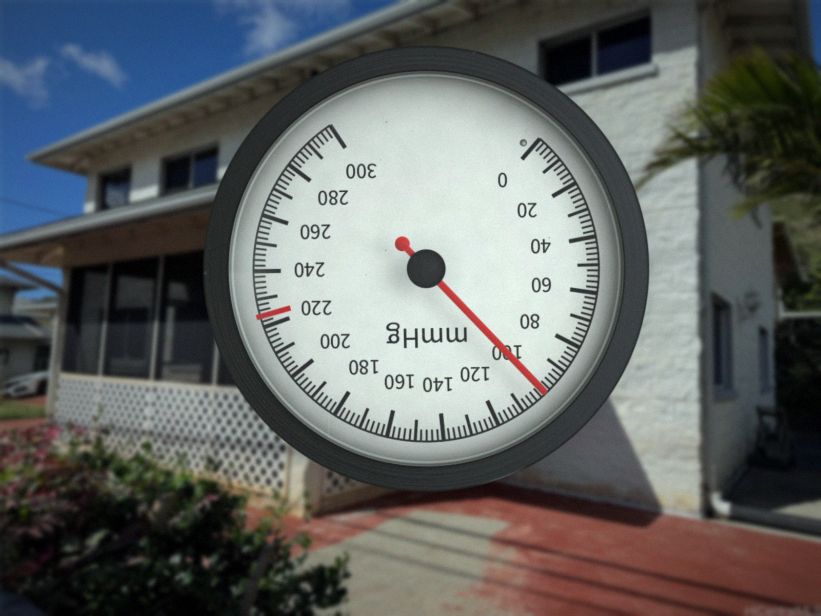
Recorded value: 100 mmHg
